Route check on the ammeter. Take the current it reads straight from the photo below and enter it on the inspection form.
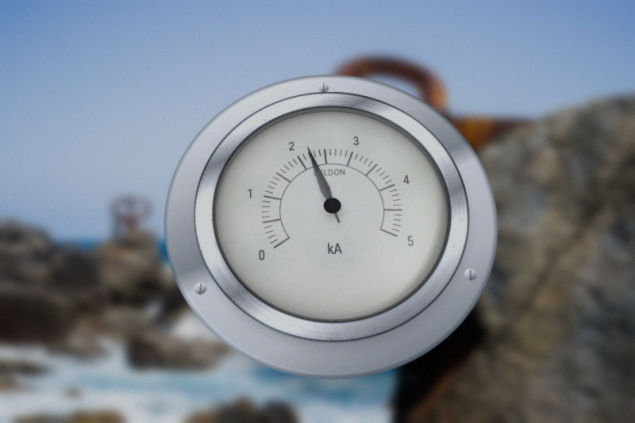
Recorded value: 2.2 kA
